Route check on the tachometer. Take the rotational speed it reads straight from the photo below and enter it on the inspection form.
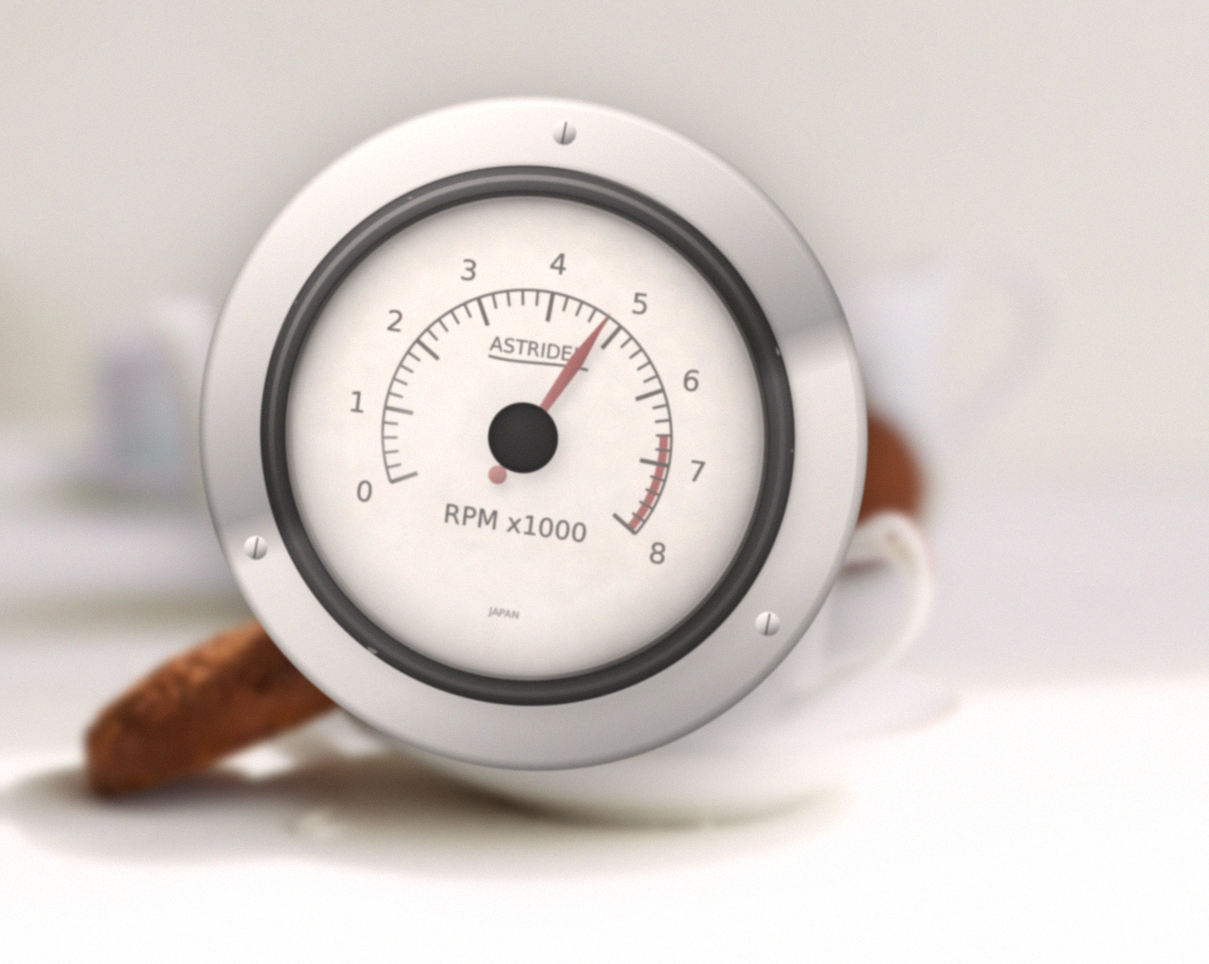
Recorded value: 4800 rpm
